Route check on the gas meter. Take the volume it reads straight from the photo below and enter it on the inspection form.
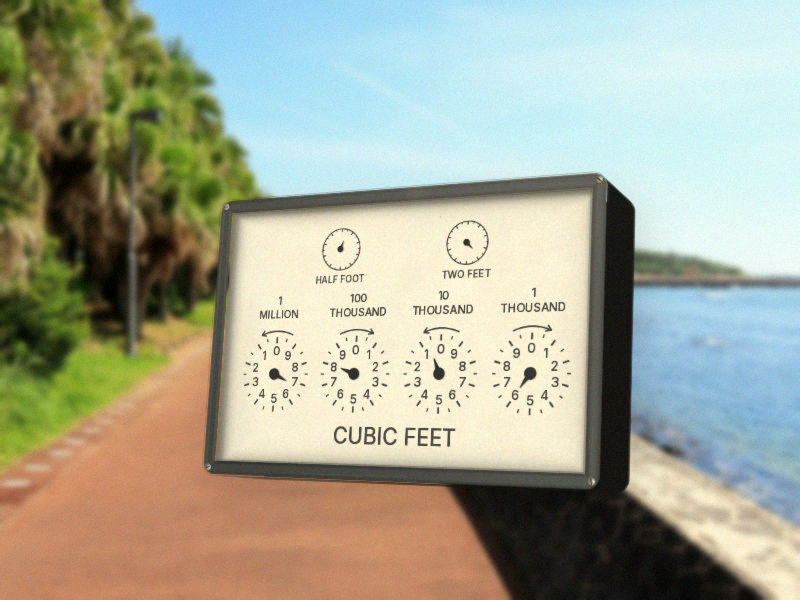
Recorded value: 680600 ft³
